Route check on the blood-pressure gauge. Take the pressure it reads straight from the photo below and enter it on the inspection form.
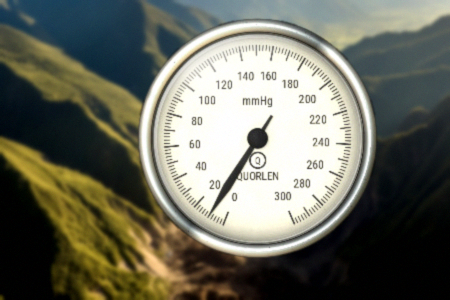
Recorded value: 10 mmHg
